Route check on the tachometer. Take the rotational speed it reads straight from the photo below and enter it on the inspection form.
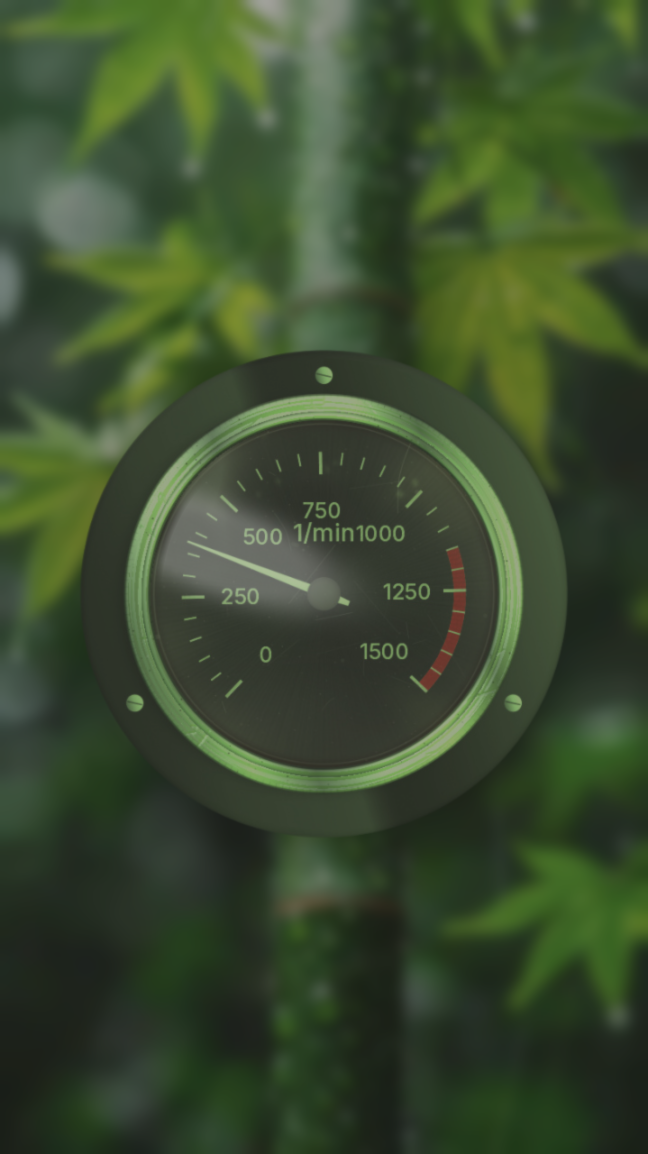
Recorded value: 375 rpm
